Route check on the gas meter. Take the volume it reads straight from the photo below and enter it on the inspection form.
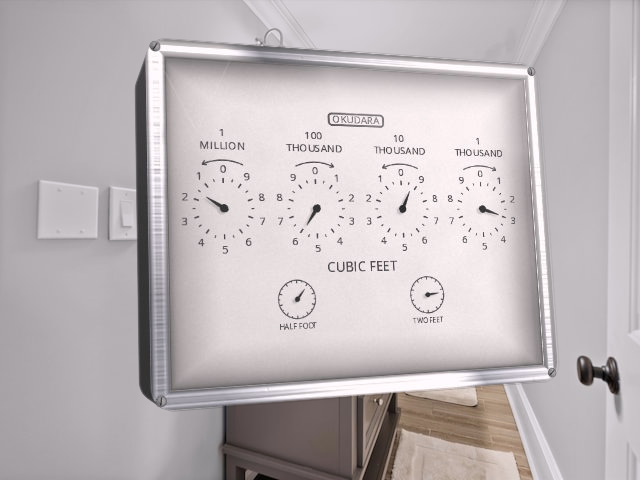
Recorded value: 159300 ft³
